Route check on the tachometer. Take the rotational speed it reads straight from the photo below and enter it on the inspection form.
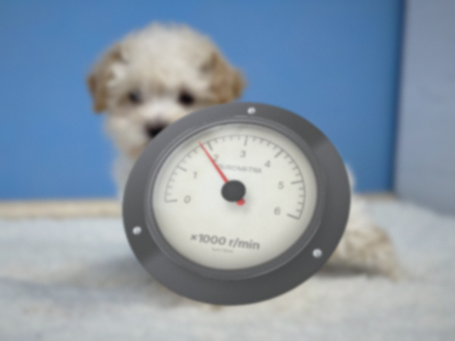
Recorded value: 1800 rpm
